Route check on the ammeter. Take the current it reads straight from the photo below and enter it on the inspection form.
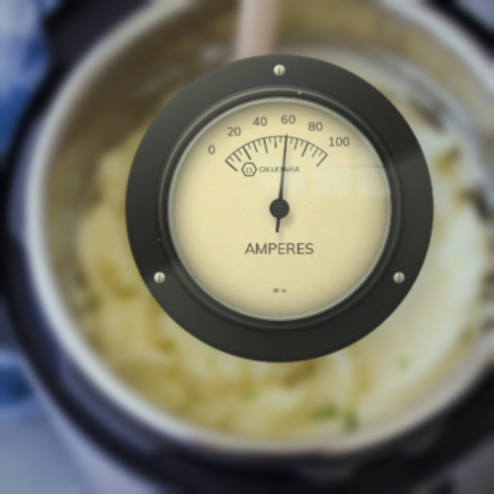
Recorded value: 60 A
